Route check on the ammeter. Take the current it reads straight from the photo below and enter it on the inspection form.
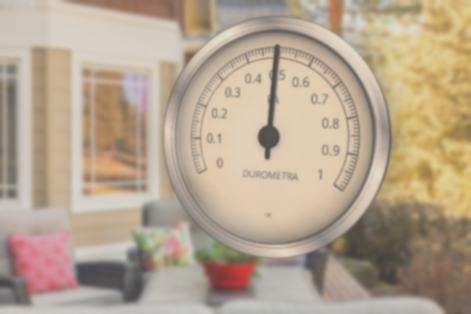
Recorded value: 0.5 kA
